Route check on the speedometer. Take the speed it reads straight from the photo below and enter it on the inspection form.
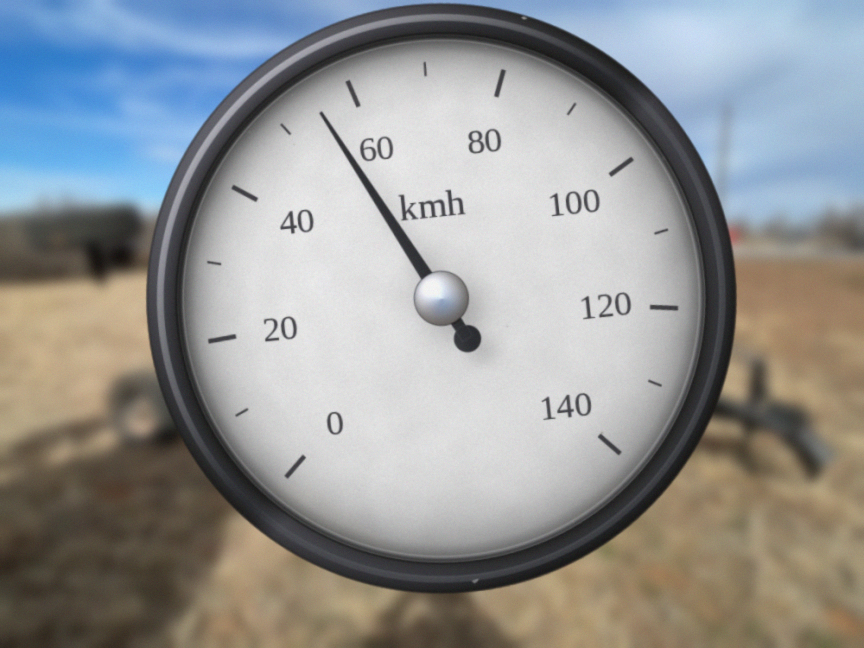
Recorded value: 55 km/h
